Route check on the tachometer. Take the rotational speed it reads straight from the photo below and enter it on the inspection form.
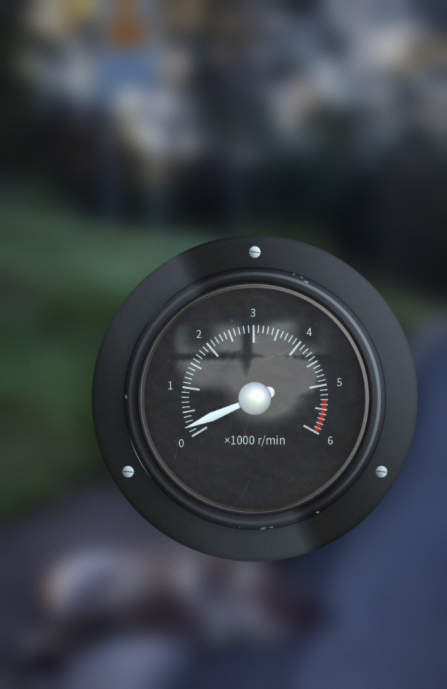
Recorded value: 200 rpm
